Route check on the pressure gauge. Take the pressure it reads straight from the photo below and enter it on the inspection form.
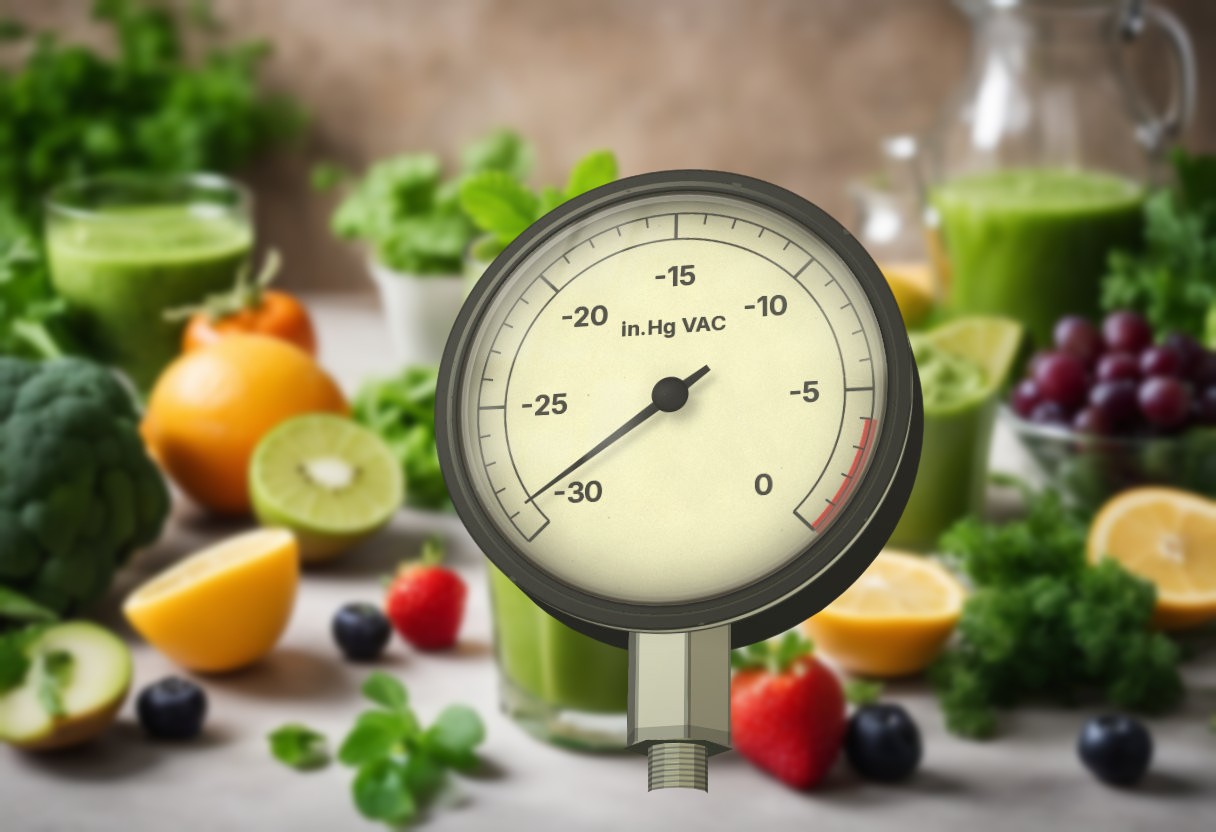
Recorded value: -29 inHg
